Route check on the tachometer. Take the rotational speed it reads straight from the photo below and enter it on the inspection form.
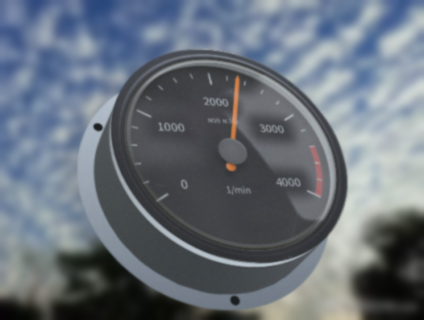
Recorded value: 2300 rpm
